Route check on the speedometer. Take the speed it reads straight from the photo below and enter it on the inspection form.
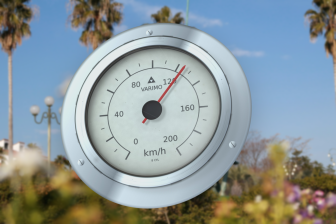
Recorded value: 125 km/h
